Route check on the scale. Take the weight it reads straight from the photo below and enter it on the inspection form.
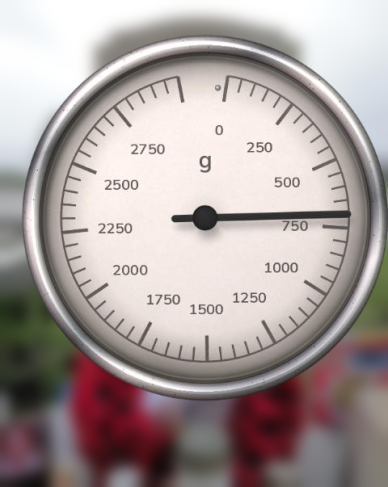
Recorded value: 700 g
